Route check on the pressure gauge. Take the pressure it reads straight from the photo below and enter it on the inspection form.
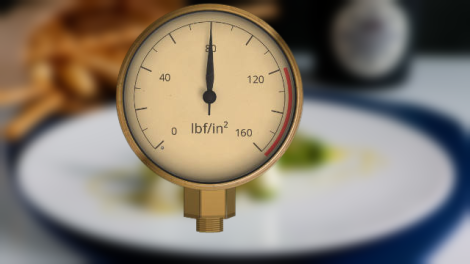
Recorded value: 80 psi
